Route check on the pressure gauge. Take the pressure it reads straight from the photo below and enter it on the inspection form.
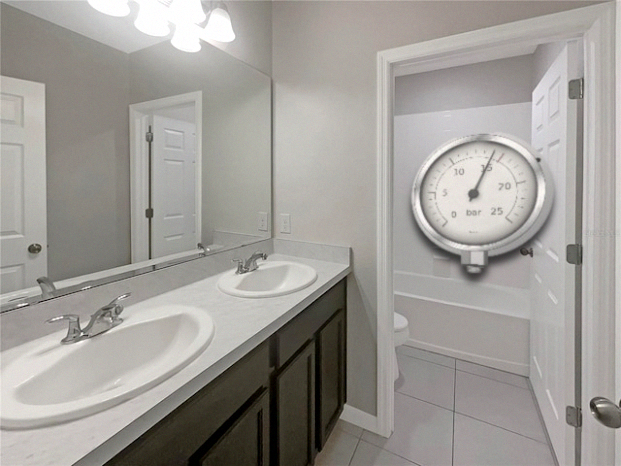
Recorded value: 15 bar
